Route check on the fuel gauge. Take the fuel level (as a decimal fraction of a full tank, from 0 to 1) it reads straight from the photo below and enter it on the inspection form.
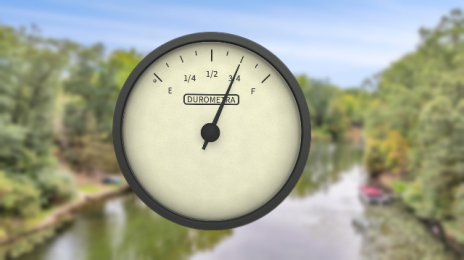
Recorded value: 0.75
